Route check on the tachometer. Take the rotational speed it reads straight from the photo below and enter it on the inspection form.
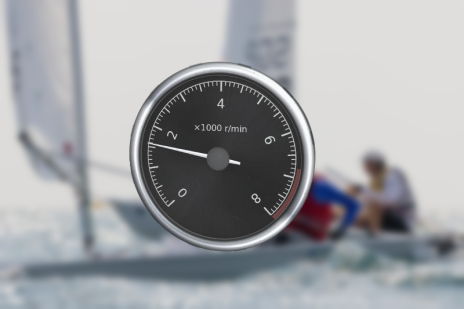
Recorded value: 1600 rpm
